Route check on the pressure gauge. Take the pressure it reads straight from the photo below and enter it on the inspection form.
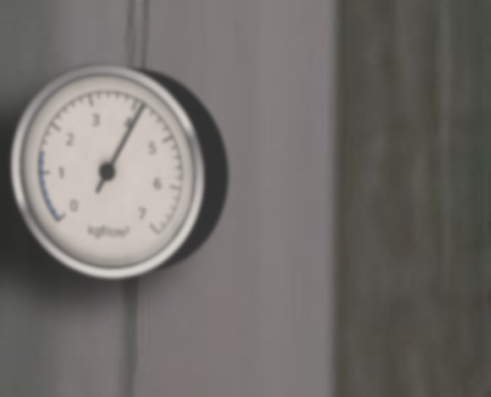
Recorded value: 4.2 kg/cm²
